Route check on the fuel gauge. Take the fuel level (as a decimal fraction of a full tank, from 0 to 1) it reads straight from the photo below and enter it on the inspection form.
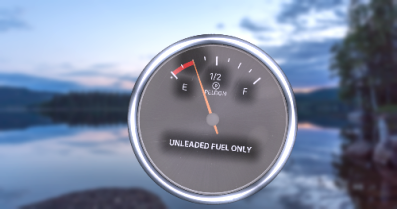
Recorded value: 0.25
